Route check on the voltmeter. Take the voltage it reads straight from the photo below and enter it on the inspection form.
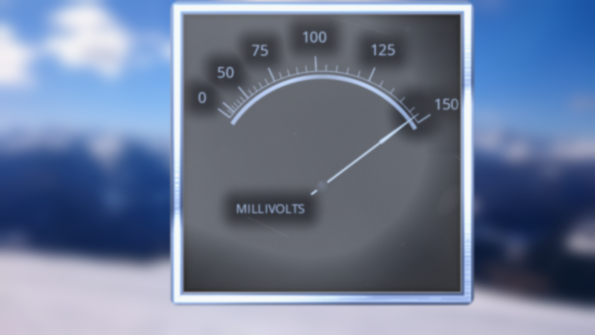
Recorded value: 147.5 mV
